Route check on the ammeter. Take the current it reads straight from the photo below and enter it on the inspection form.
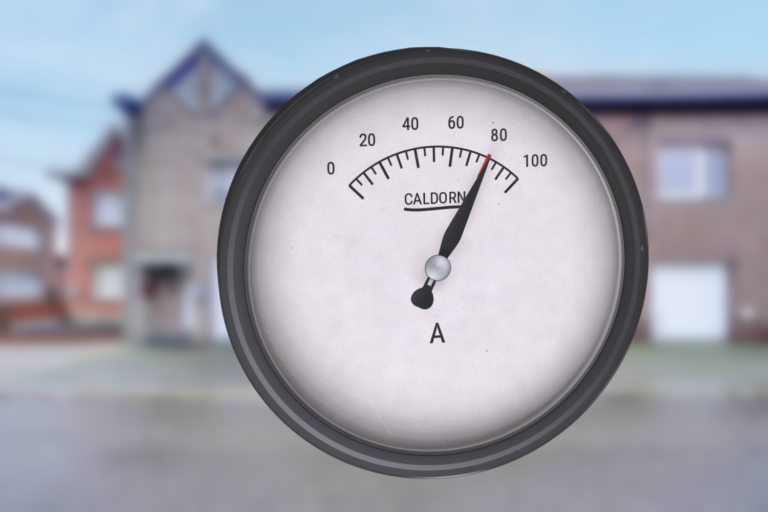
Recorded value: 80 A
